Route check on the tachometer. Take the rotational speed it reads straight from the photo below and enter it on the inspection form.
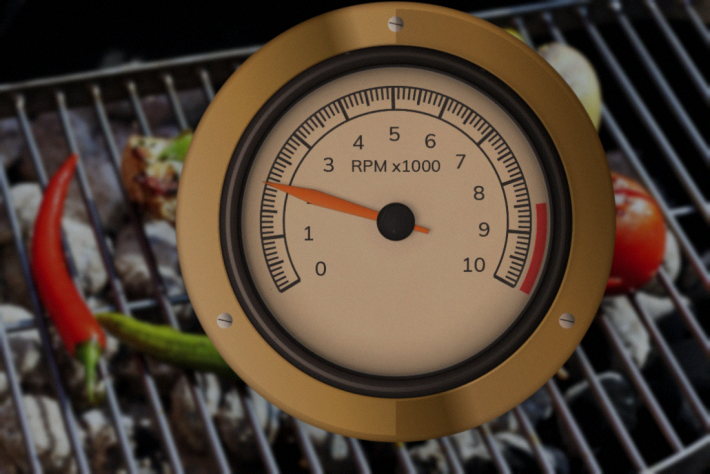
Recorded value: 2000 rpm
